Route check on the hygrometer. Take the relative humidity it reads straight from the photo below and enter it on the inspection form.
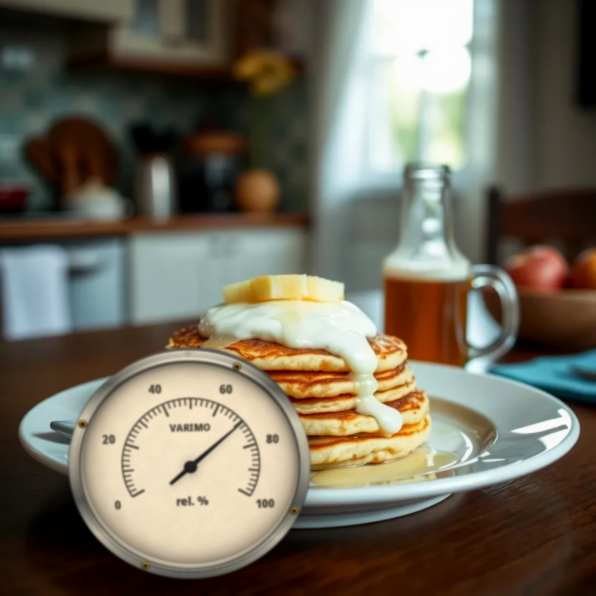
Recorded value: 70 %
